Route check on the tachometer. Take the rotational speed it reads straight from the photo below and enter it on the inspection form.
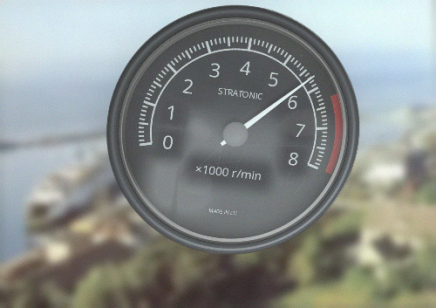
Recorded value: 5700 rpm
